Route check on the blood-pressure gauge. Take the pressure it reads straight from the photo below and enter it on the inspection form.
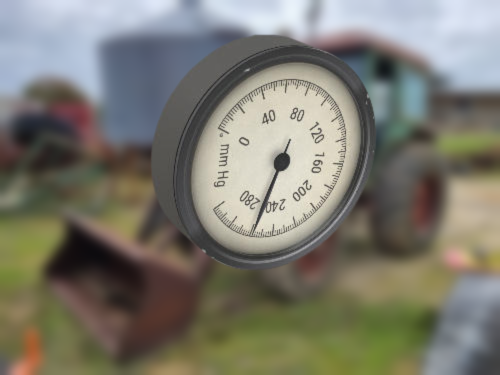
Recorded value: 260 mmHg
